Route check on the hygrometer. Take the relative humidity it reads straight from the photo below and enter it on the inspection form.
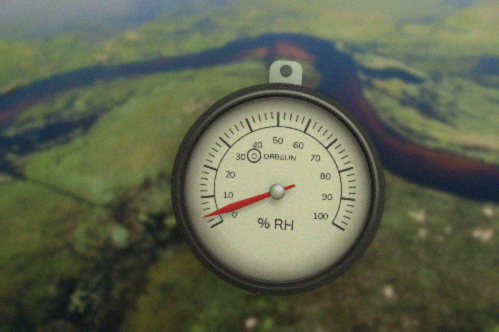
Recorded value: 4 %
